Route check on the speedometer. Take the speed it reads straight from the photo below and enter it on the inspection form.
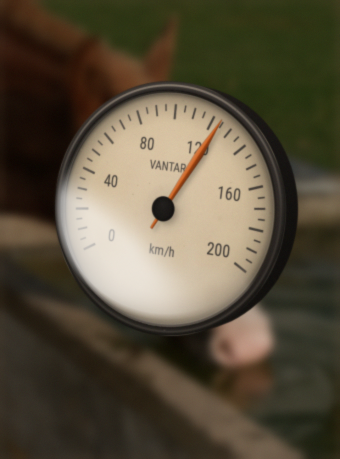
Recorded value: 125 km/h
